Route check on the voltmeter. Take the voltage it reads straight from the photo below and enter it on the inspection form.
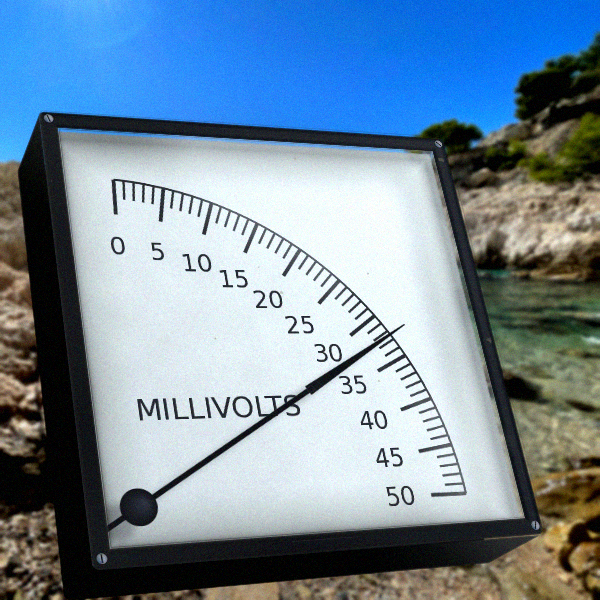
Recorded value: 32.5 mV
